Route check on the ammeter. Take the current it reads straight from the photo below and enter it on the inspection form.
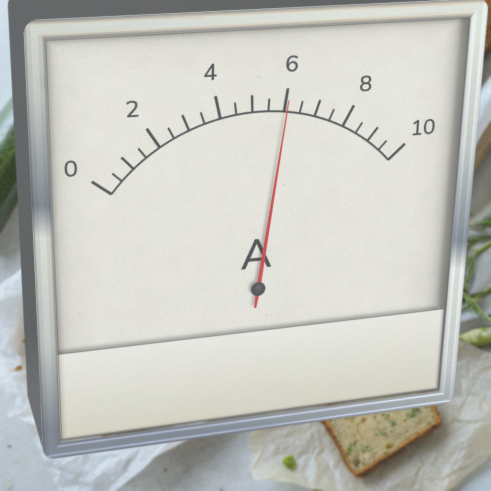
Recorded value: 6 A
